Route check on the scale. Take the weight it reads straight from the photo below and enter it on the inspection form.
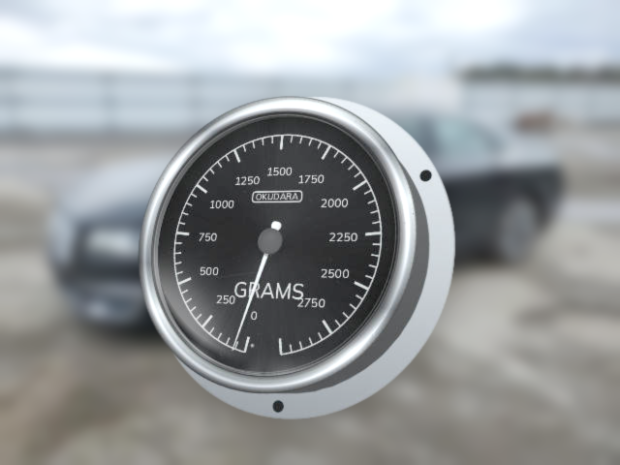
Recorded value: 50 g
